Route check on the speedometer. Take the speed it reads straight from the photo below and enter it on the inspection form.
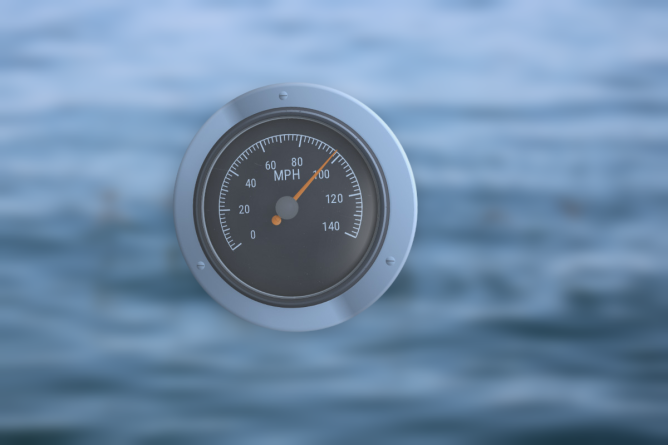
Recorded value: 98 mph
